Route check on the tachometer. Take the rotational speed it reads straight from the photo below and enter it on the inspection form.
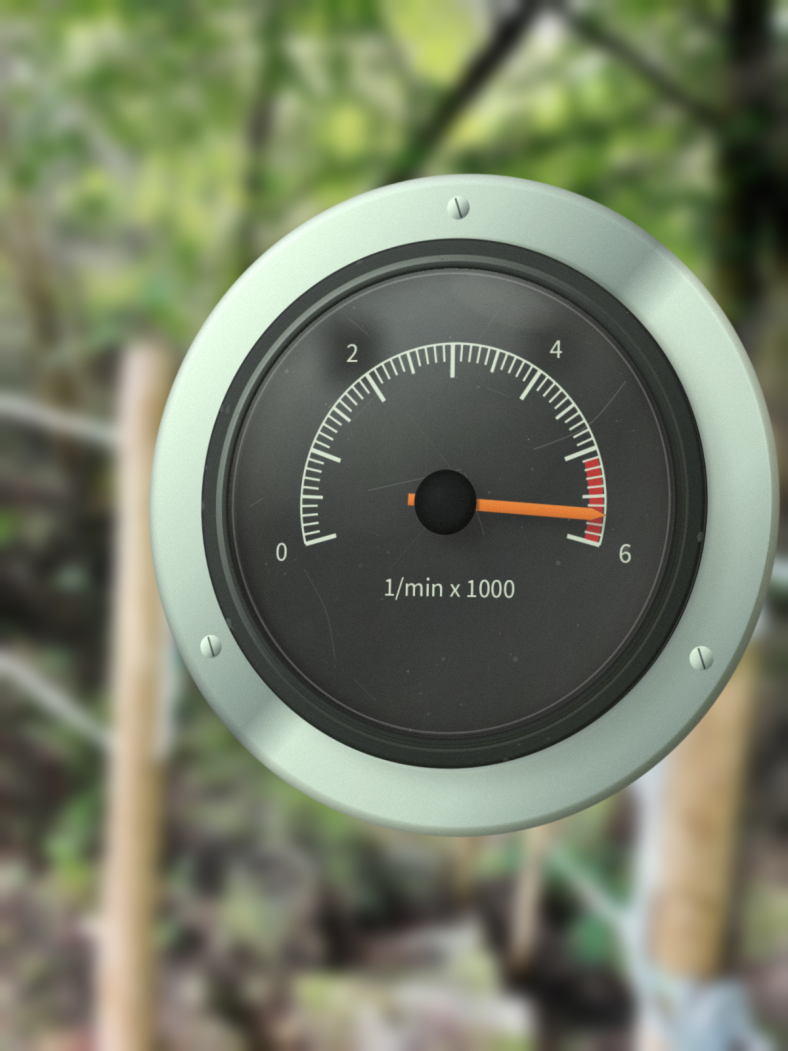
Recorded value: 5700 rpm
